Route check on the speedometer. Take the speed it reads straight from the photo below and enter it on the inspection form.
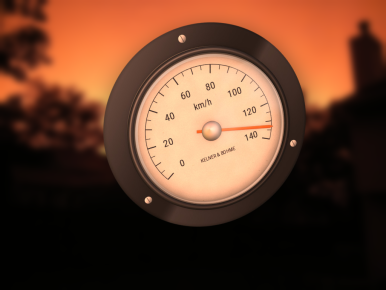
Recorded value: 132.5 km/h
